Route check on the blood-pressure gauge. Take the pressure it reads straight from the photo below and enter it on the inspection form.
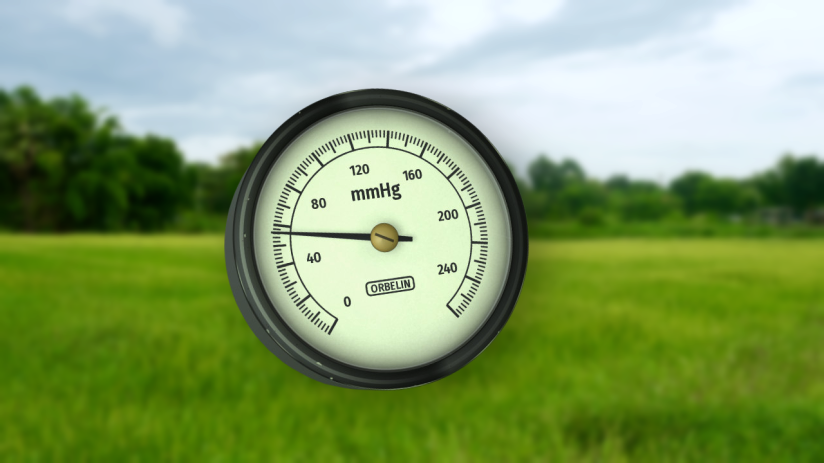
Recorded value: 56 mmHg
